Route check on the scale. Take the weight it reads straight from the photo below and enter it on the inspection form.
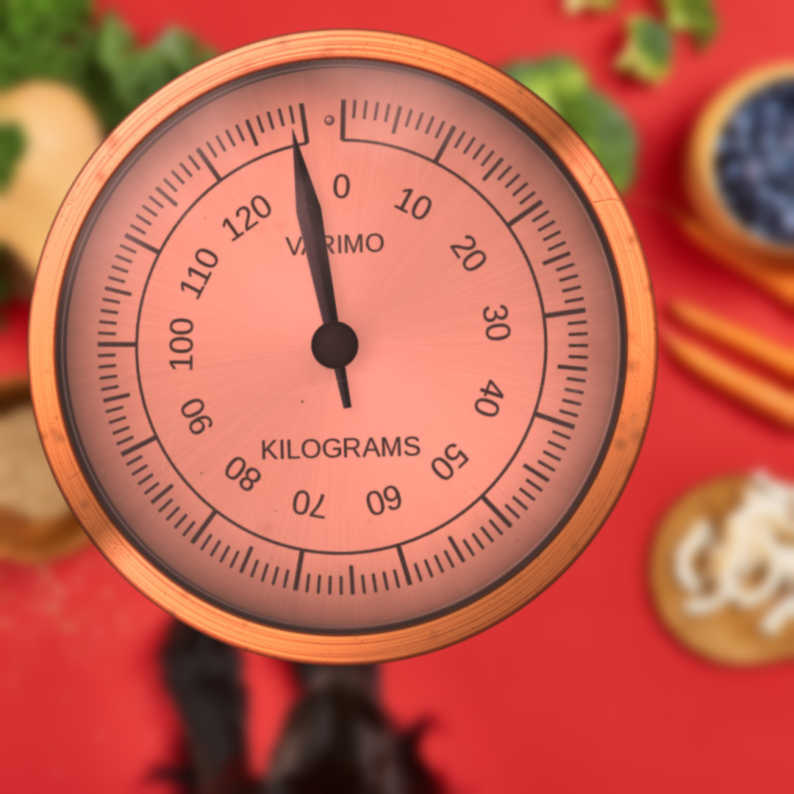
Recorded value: 129 kg
